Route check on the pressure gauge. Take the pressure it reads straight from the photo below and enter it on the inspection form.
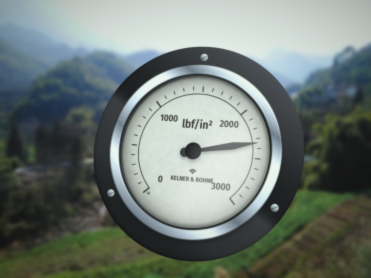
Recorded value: 2350 psi
